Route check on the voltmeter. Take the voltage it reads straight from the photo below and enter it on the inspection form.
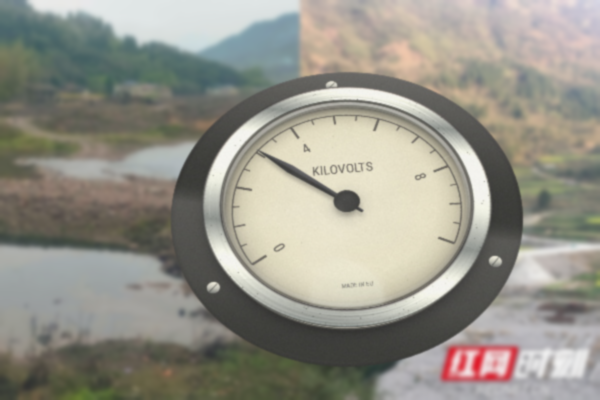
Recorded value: 3 kV
